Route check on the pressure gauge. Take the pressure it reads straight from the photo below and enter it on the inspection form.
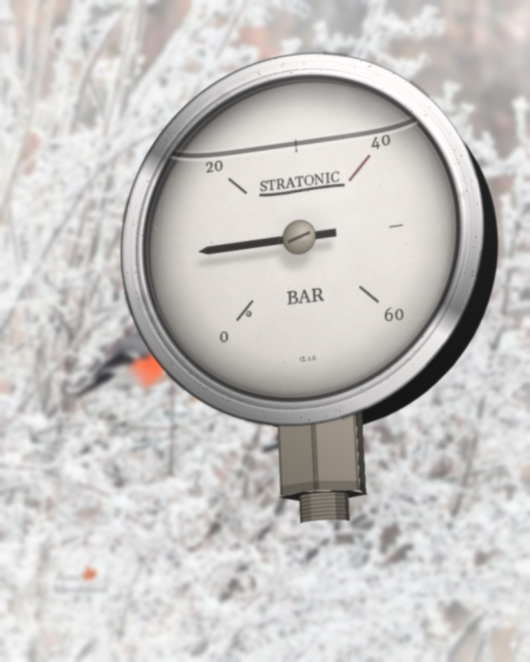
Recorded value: 10 bar
